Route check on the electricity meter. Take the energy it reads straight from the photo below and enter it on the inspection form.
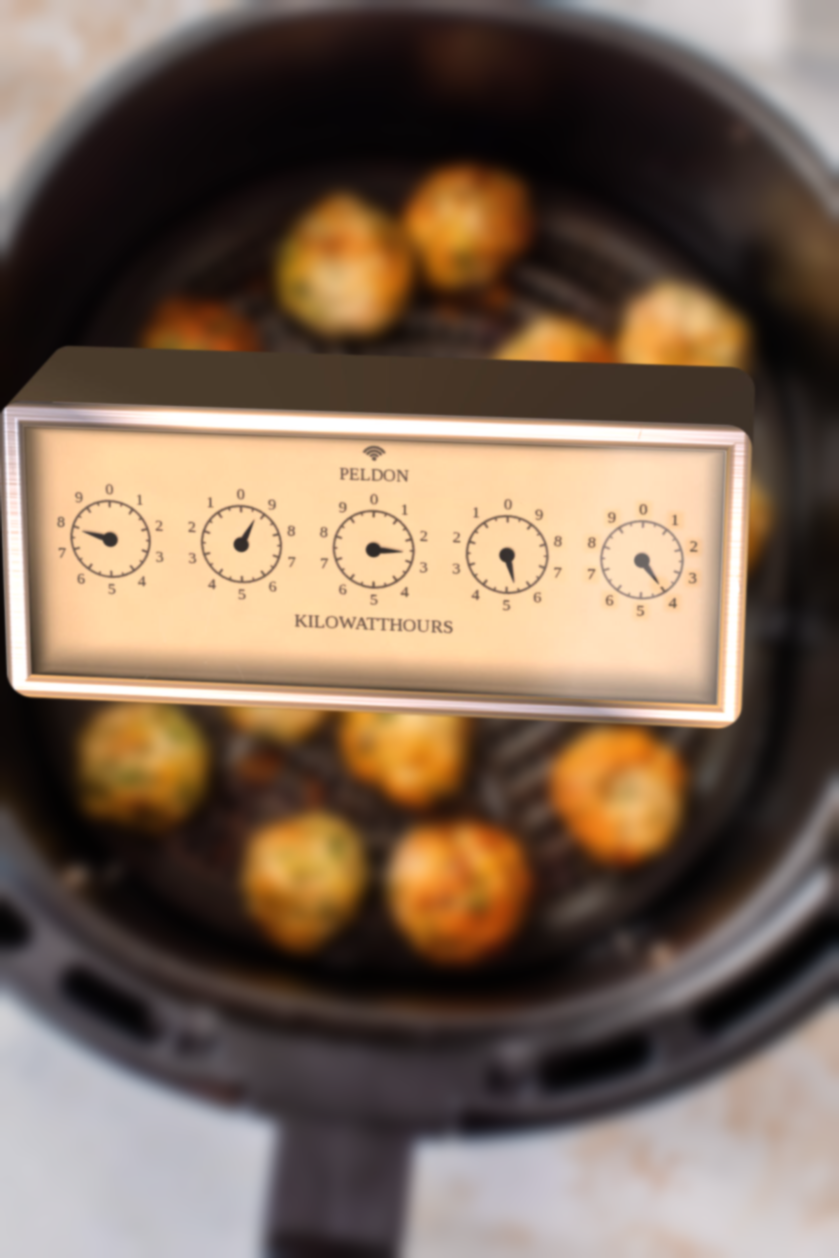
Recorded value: 79254 kWh
